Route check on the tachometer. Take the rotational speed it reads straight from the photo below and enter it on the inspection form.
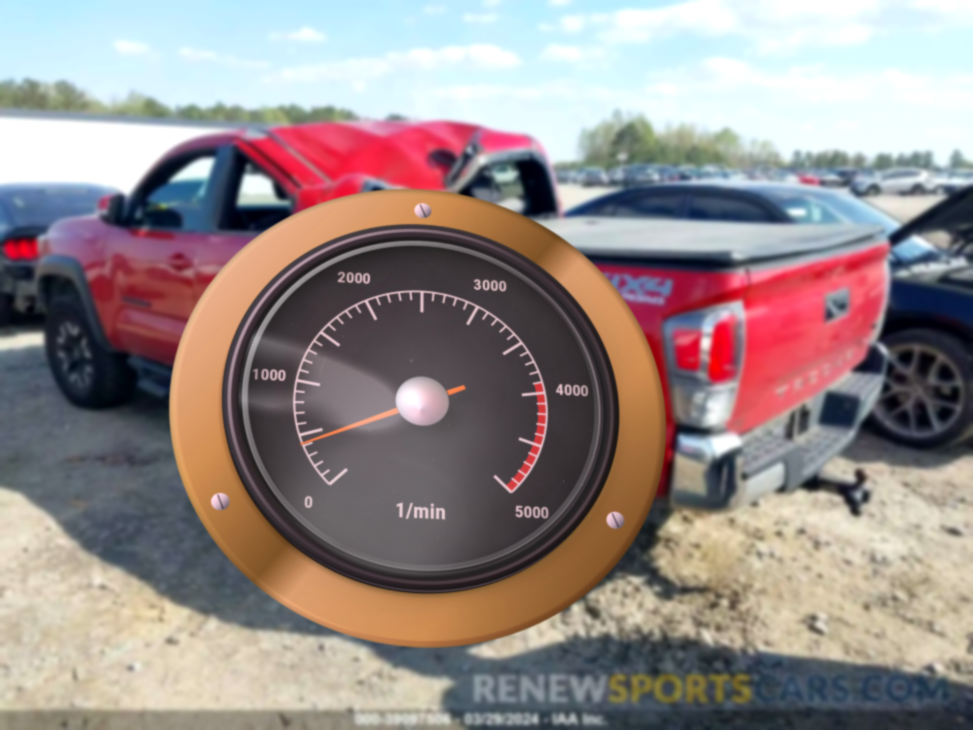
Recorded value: 400 rpm
